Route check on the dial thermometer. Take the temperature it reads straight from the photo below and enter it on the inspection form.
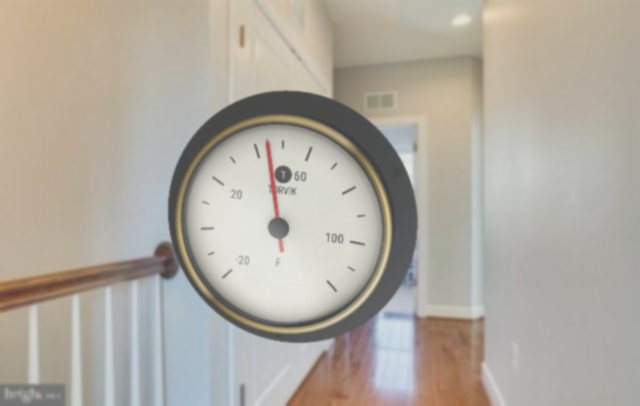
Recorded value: 45 °F
